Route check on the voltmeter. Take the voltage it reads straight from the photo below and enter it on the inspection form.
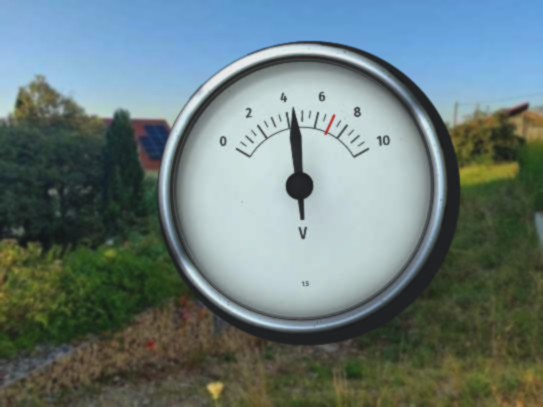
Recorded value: 4.5 V
